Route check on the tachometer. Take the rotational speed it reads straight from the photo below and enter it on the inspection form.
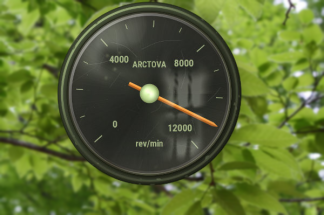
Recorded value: 11000 rpm
